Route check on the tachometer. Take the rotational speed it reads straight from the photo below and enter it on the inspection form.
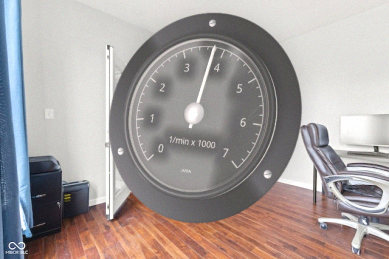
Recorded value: 3800 rpm
